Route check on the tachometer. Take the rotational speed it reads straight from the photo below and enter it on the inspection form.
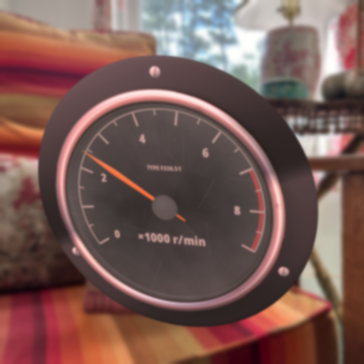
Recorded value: 2500 rpm
